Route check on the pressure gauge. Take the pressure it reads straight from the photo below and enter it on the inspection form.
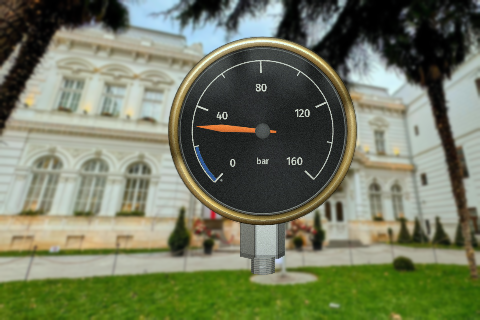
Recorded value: 30 bar
